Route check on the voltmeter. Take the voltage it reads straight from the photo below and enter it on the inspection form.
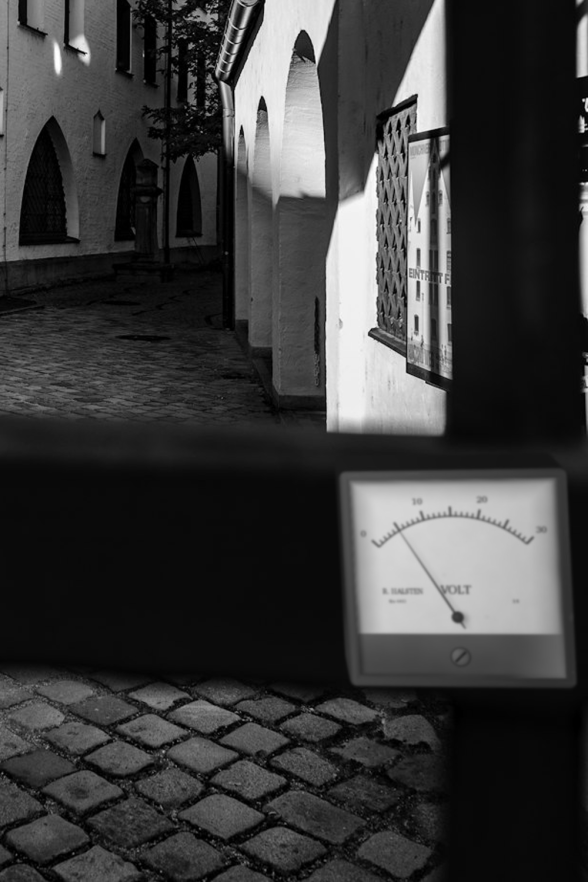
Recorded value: 5 V
